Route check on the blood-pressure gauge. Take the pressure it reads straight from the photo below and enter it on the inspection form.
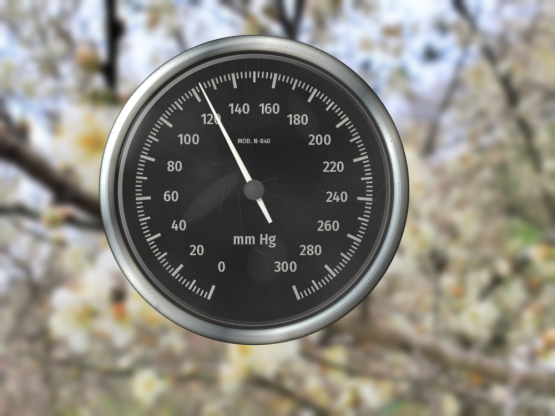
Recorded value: 124 mmHg
